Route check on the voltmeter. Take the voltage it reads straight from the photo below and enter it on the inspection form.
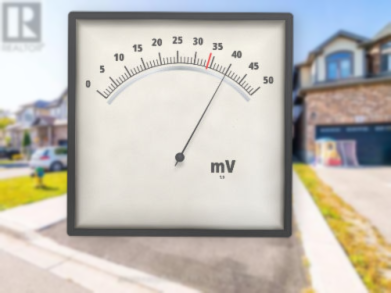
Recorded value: 40 mV
